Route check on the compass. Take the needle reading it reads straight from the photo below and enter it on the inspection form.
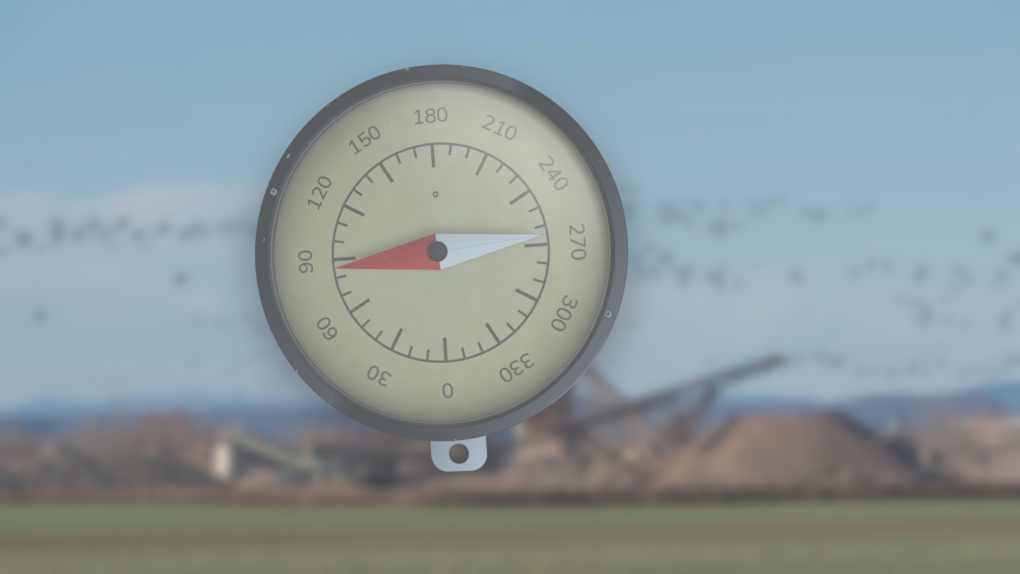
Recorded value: 85 °
